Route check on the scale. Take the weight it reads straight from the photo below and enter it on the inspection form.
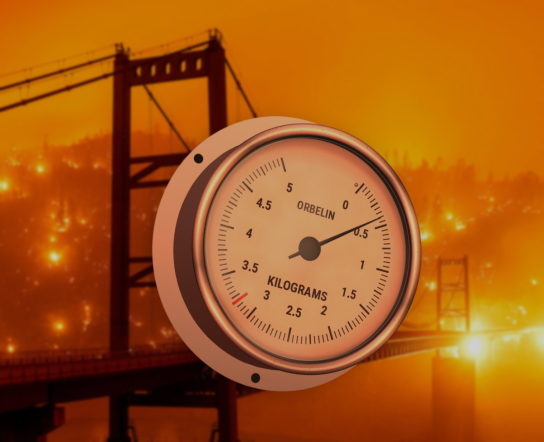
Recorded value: 0.4 kg
